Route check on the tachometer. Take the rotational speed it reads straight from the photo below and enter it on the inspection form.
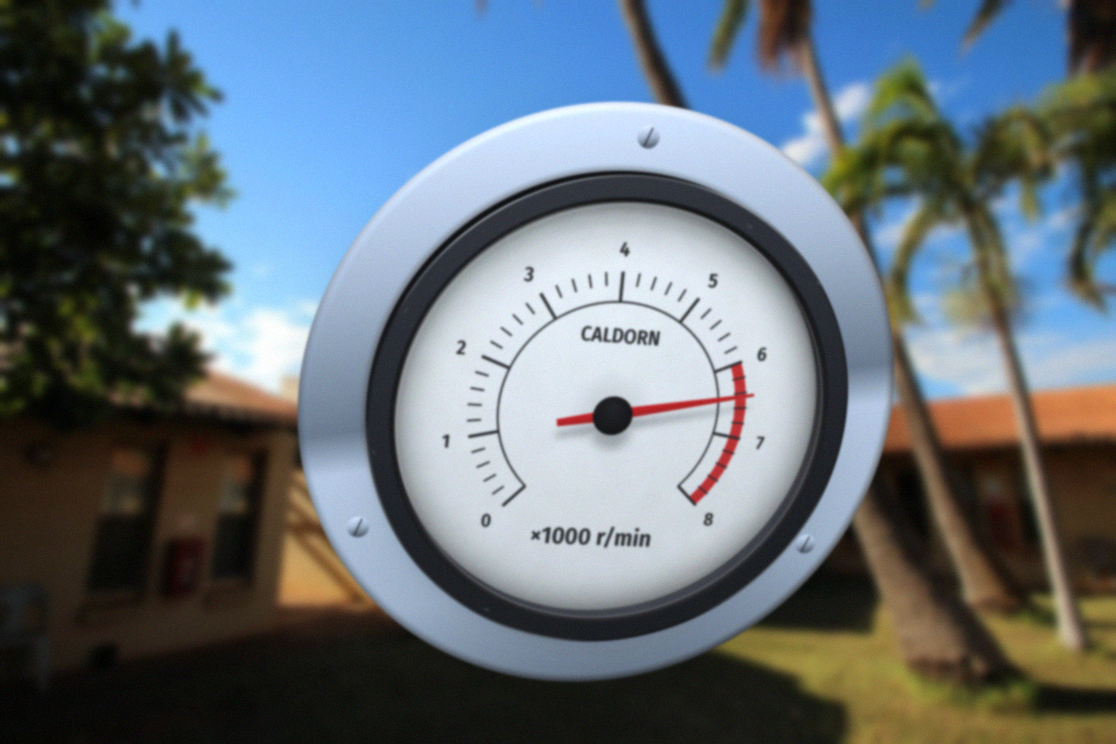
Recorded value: 6400 rpm
